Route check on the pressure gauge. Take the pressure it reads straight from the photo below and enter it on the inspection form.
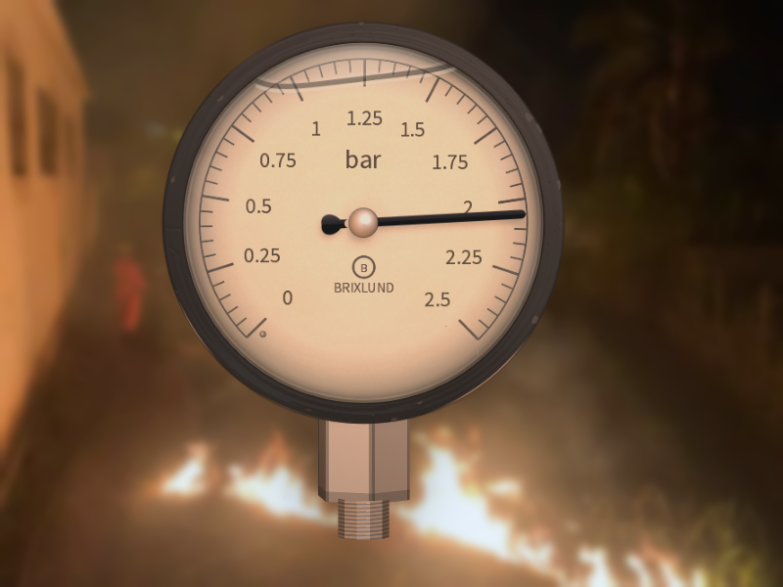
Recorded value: 2.05 bar
